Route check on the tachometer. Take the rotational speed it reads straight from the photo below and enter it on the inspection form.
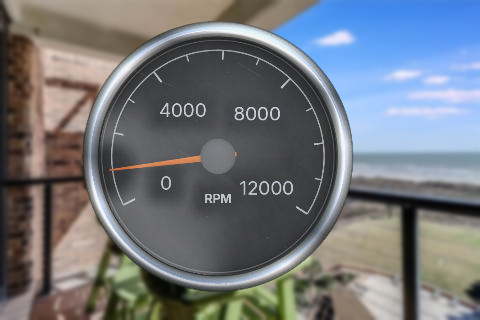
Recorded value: 1000 rpm
